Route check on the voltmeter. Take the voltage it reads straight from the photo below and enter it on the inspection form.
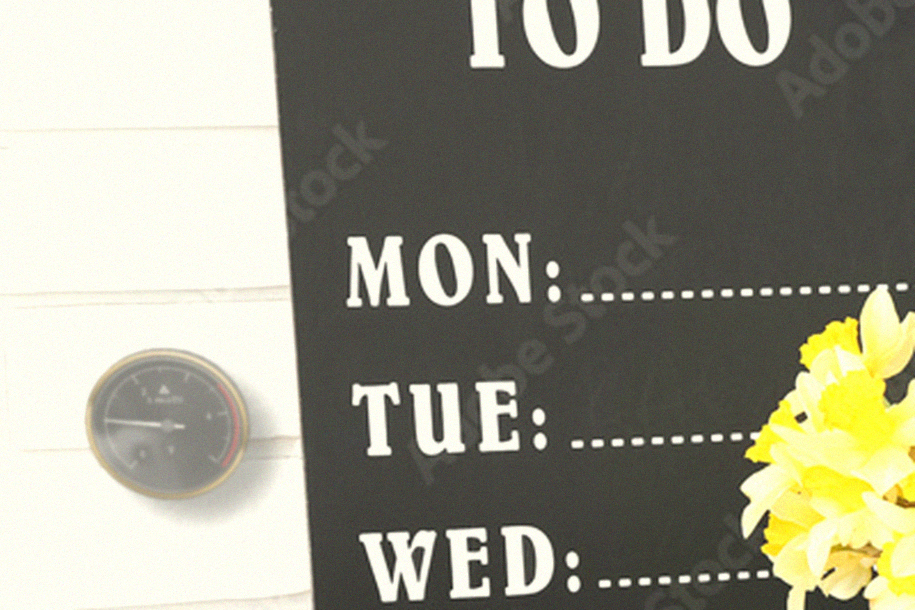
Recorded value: 1 V
